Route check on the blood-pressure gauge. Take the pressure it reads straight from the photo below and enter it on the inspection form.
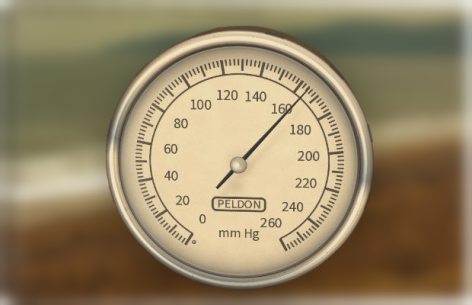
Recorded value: 164 mmHg
